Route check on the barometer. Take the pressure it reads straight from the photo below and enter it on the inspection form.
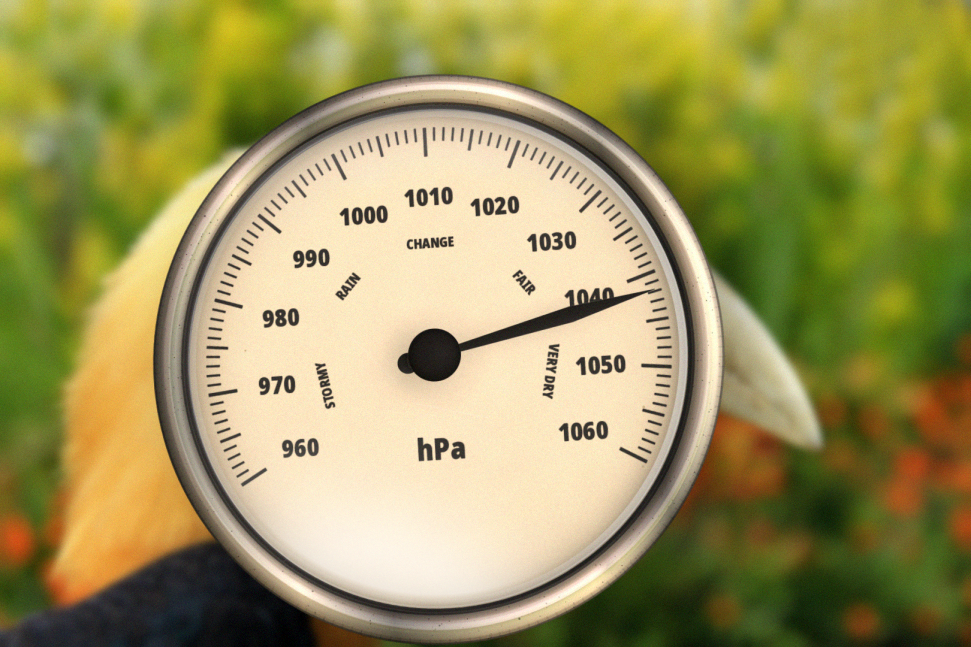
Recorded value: 1042 hPa
